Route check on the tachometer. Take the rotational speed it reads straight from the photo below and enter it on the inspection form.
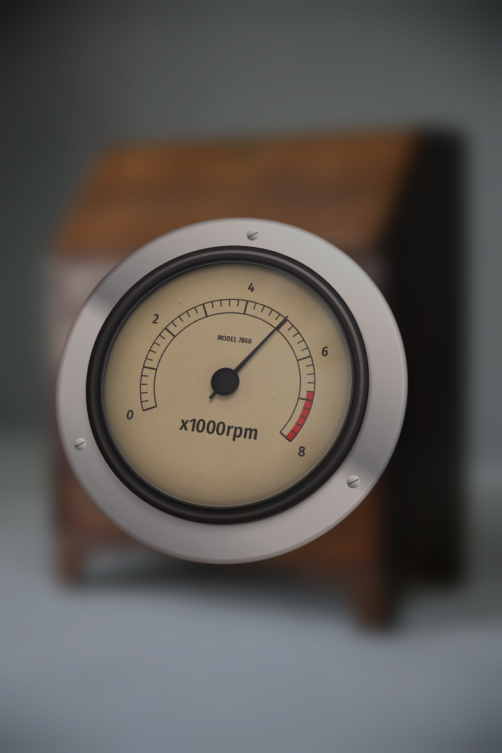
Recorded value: 5000 rpm
